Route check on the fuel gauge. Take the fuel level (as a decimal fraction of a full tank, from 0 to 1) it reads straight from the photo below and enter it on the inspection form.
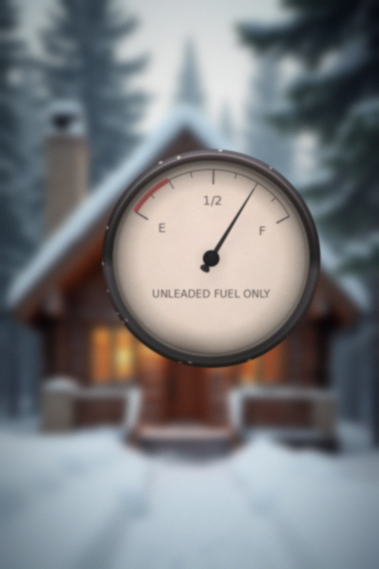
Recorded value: 0.75
